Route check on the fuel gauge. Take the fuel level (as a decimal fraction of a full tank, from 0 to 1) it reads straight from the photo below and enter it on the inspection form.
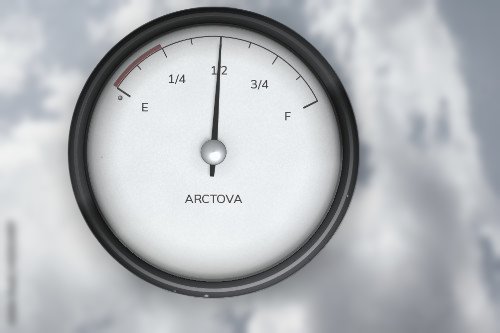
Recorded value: 0.5
